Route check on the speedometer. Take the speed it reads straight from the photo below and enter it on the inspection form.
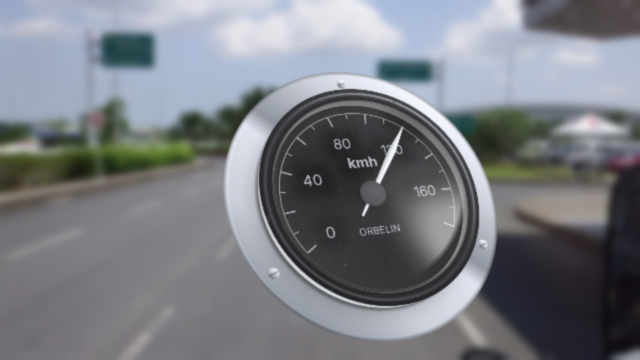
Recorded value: 120 km/h
